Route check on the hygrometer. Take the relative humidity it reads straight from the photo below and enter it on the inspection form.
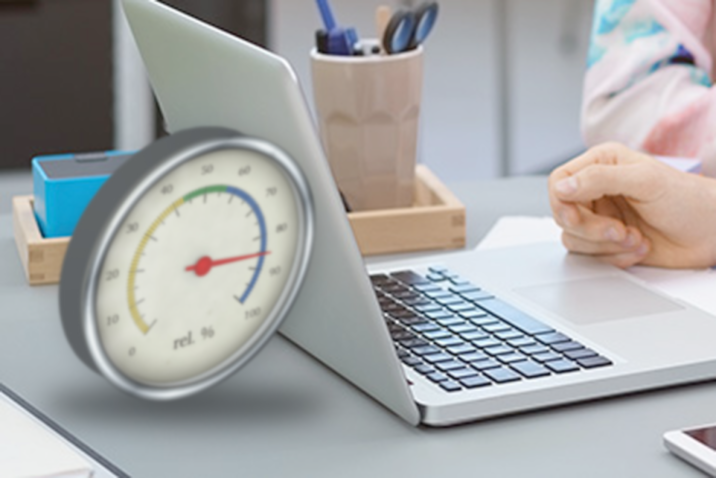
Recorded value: 85 %
